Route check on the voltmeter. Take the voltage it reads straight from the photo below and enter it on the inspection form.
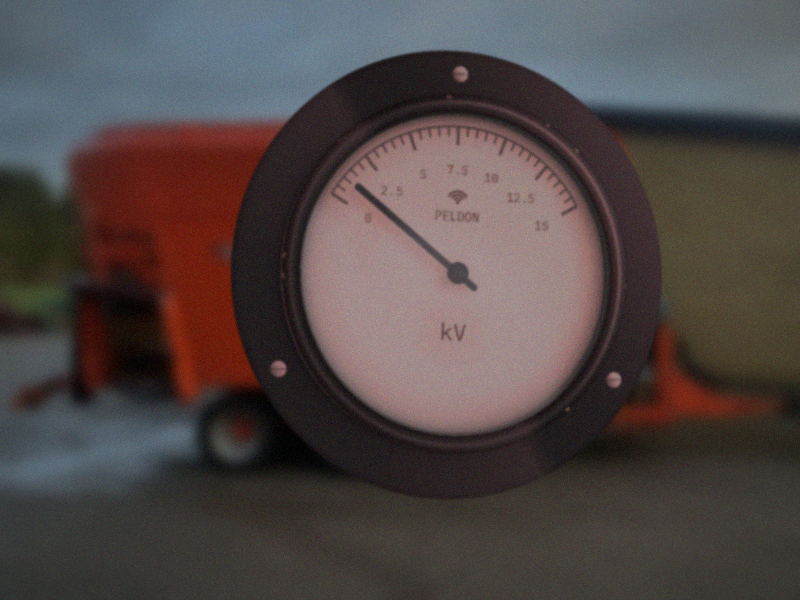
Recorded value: 1 kV
